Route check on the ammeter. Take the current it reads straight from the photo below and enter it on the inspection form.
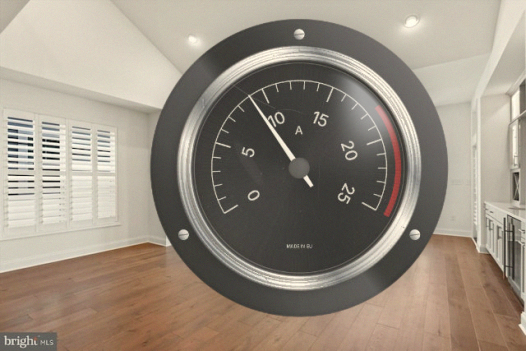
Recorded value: 9 A
